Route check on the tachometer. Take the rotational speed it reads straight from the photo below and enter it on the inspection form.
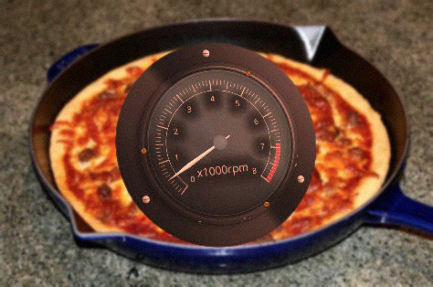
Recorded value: 500 rpm
